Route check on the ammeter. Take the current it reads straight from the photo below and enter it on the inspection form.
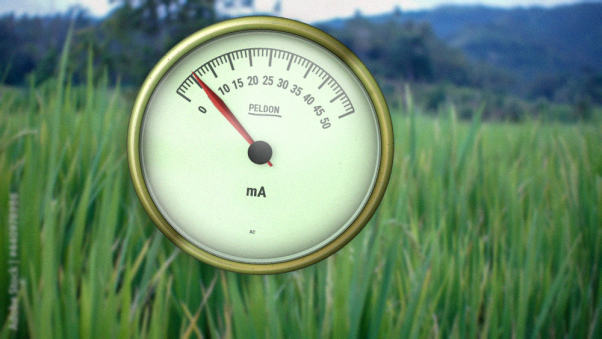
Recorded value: 6 mA
